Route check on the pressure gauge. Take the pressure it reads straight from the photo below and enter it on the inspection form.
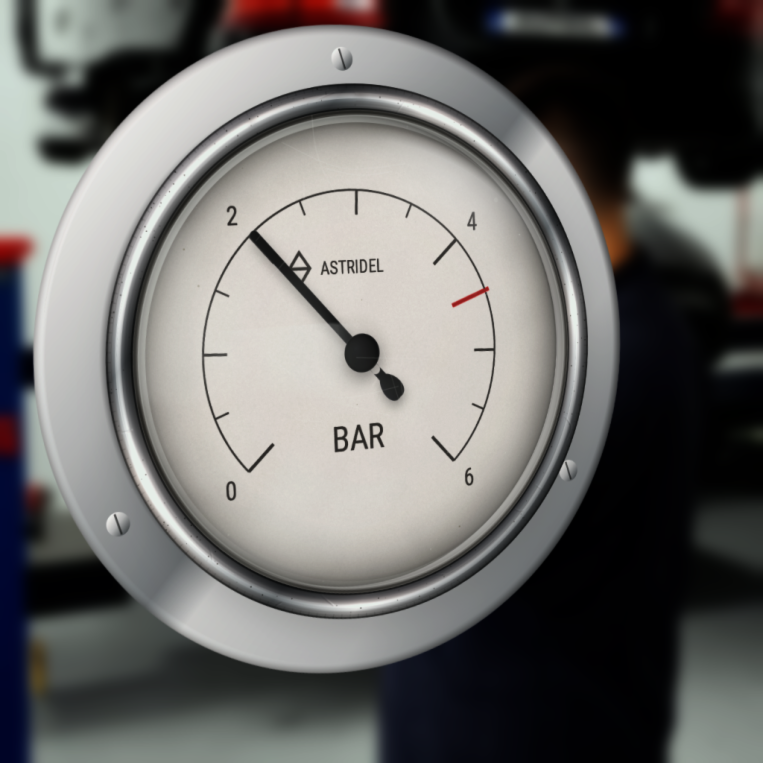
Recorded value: 2 bar
